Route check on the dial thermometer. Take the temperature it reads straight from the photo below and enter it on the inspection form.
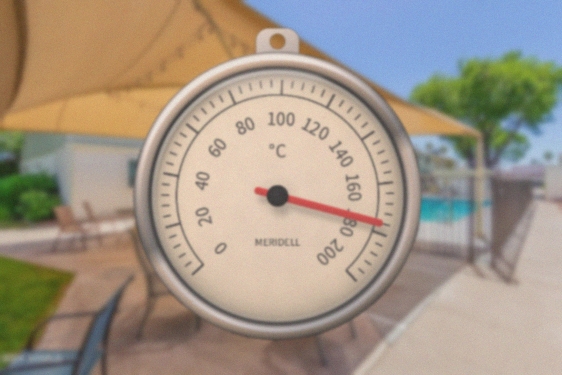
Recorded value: 176 °C
